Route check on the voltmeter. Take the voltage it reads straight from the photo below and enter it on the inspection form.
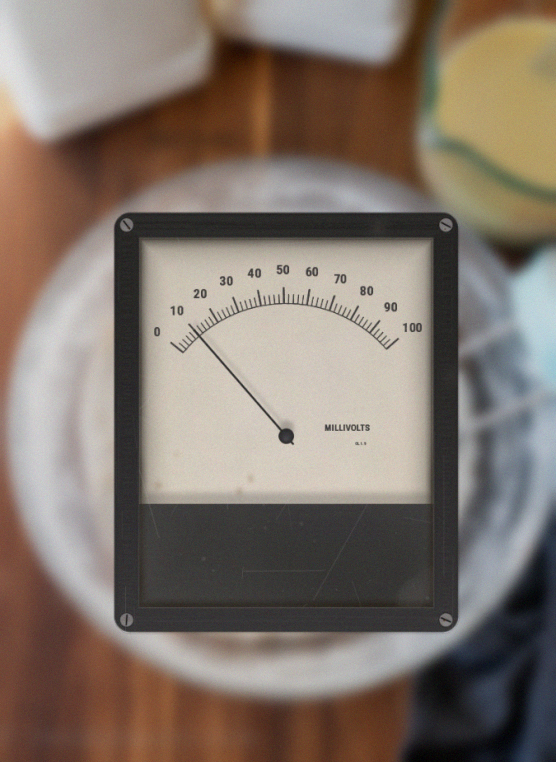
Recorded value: 10 mV
